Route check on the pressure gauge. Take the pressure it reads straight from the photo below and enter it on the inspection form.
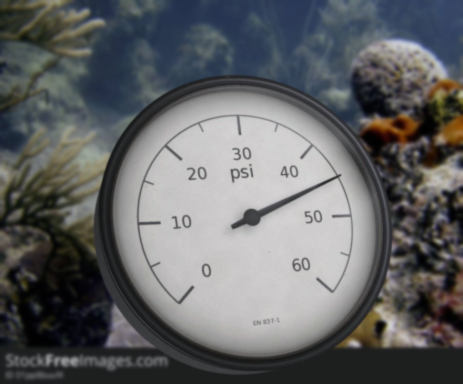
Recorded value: 45 psi
